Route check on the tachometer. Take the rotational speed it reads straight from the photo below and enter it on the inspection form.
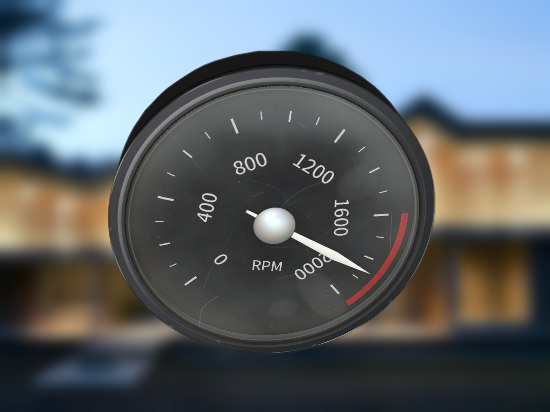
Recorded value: 1850 rpm
